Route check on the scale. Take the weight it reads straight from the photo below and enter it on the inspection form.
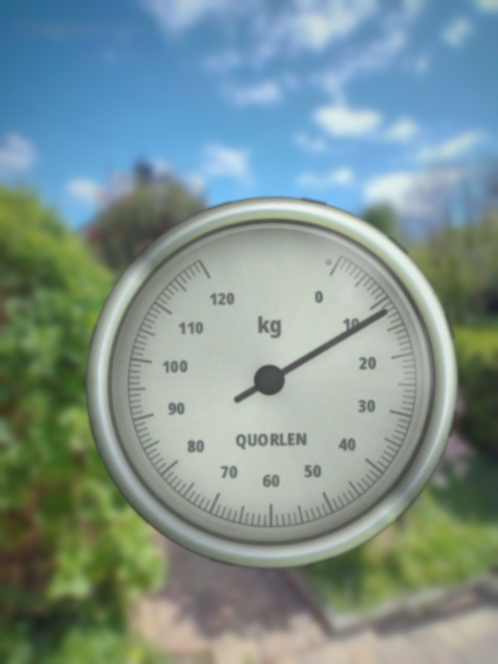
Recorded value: 12 kg
